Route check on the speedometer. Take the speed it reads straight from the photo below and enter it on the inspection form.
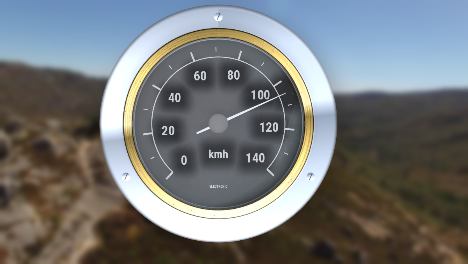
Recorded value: 105 km/h
